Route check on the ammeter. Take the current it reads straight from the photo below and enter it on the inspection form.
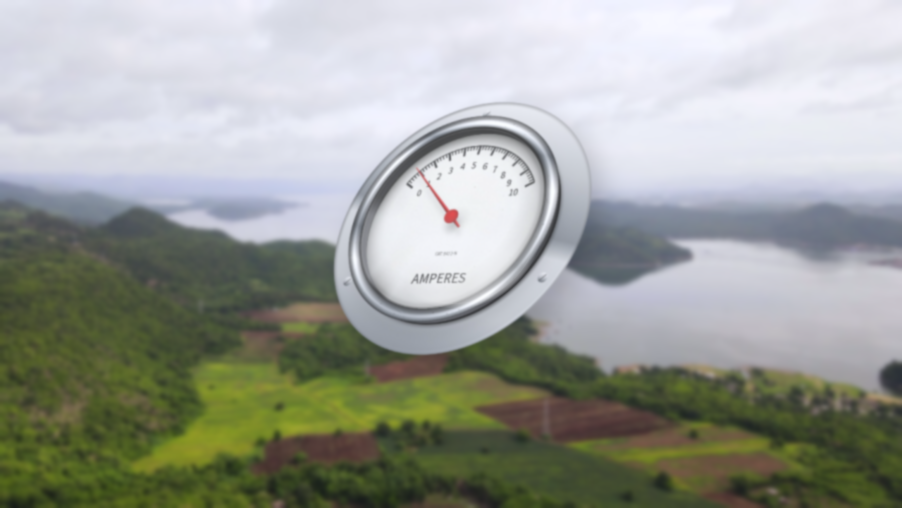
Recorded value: 1 A
